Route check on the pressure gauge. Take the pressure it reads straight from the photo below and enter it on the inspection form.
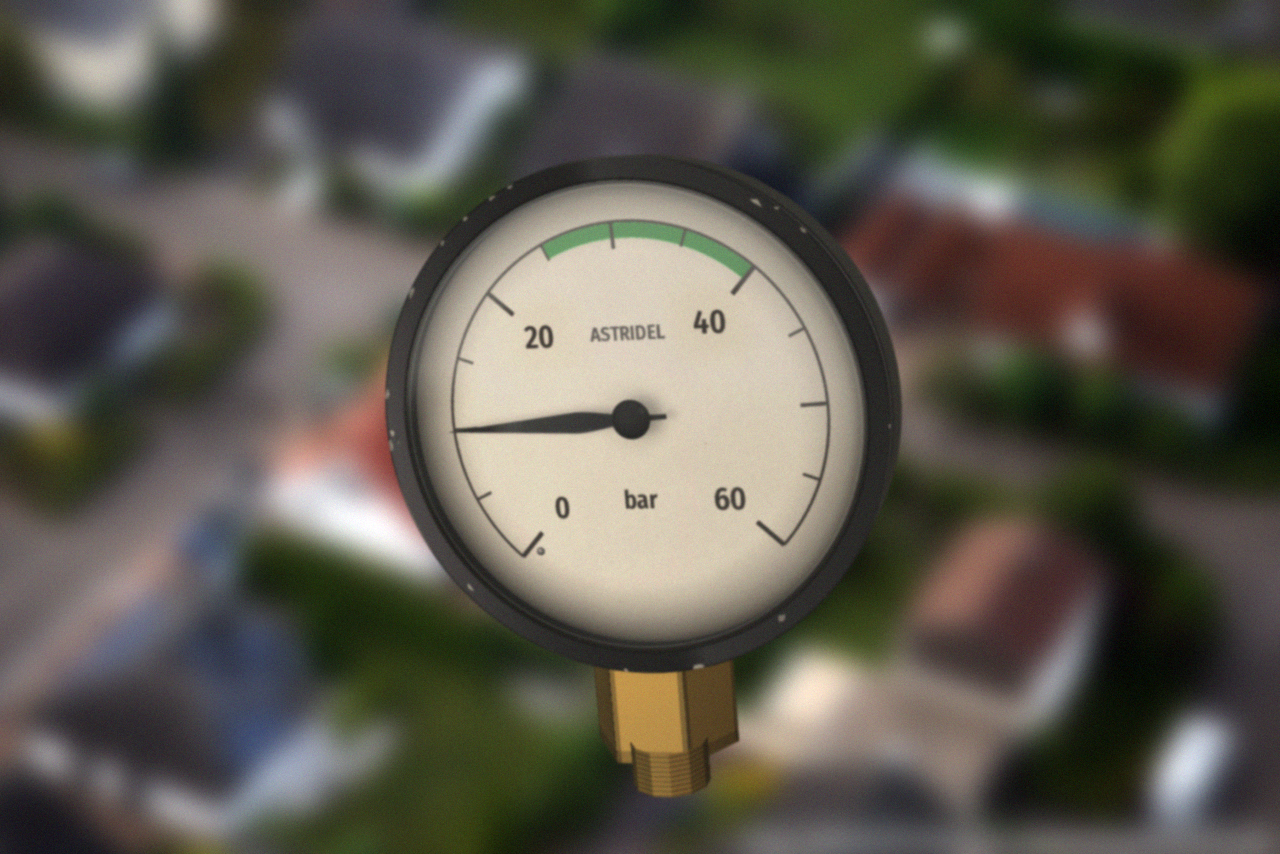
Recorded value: 10 bar
